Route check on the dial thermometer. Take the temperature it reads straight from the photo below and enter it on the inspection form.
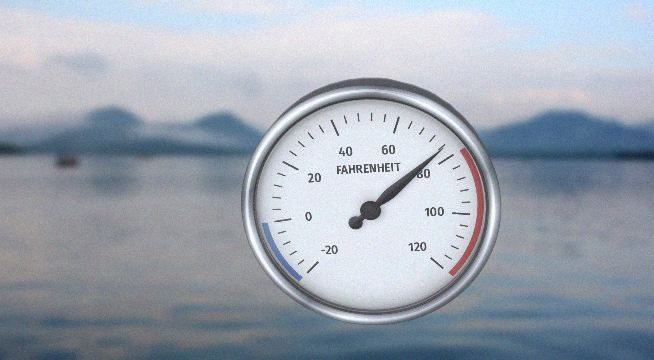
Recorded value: 76 °F
